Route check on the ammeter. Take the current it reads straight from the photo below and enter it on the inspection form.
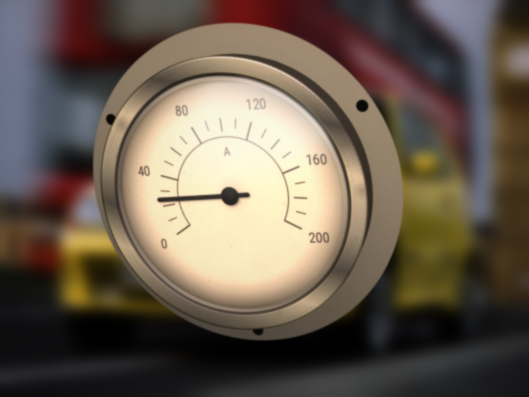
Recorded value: 25 A
